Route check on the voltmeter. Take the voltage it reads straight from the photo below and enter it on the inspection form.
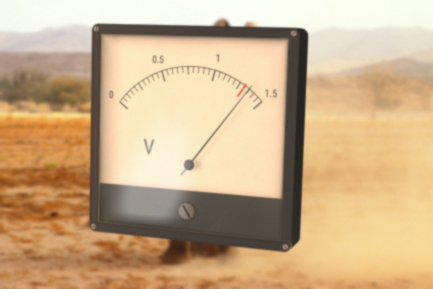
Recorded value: 1.35 V
